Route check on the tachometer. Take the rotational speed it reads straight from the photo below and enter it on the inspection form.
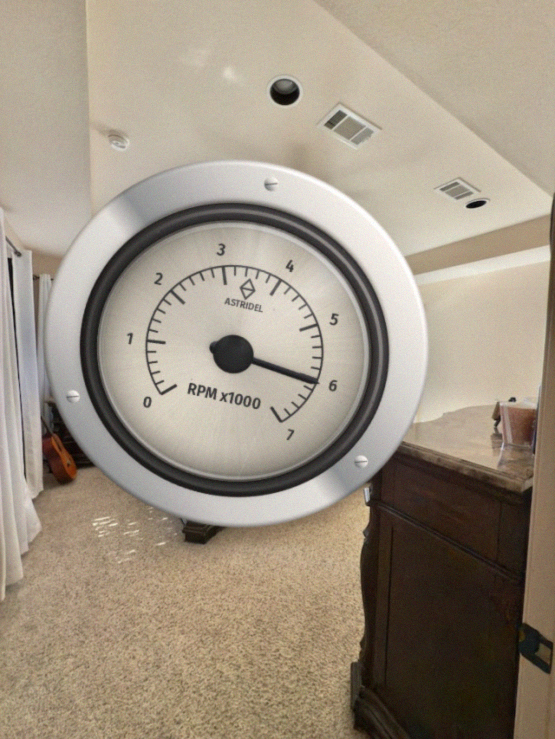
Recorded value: 6000 rpm
